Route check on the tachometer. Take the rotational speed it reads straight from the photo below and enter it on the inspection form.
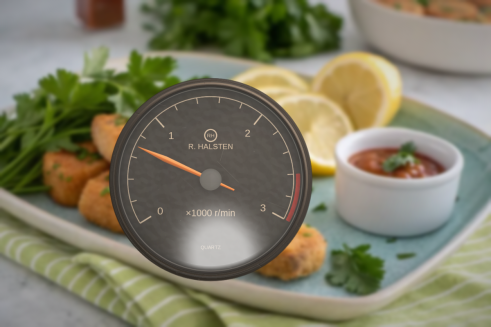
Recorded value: 700 rpm
